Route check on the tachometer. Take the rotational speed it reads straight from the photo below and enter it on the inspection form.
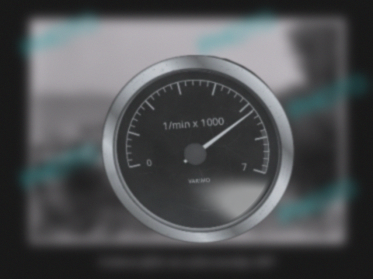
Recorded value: 5200 rpm
